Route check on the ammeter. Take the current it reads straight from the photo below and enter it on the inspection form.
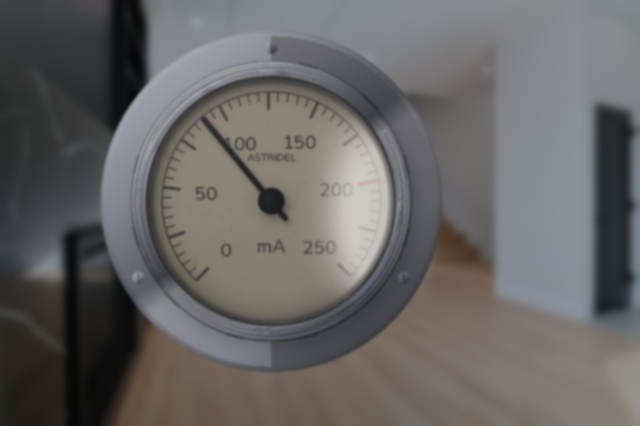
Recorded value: 90 mA
